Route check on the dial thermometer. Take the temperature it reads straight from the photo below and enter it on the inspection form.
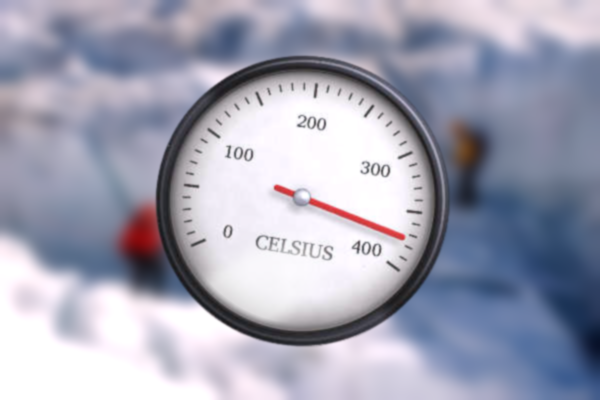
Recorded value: 375 °C
